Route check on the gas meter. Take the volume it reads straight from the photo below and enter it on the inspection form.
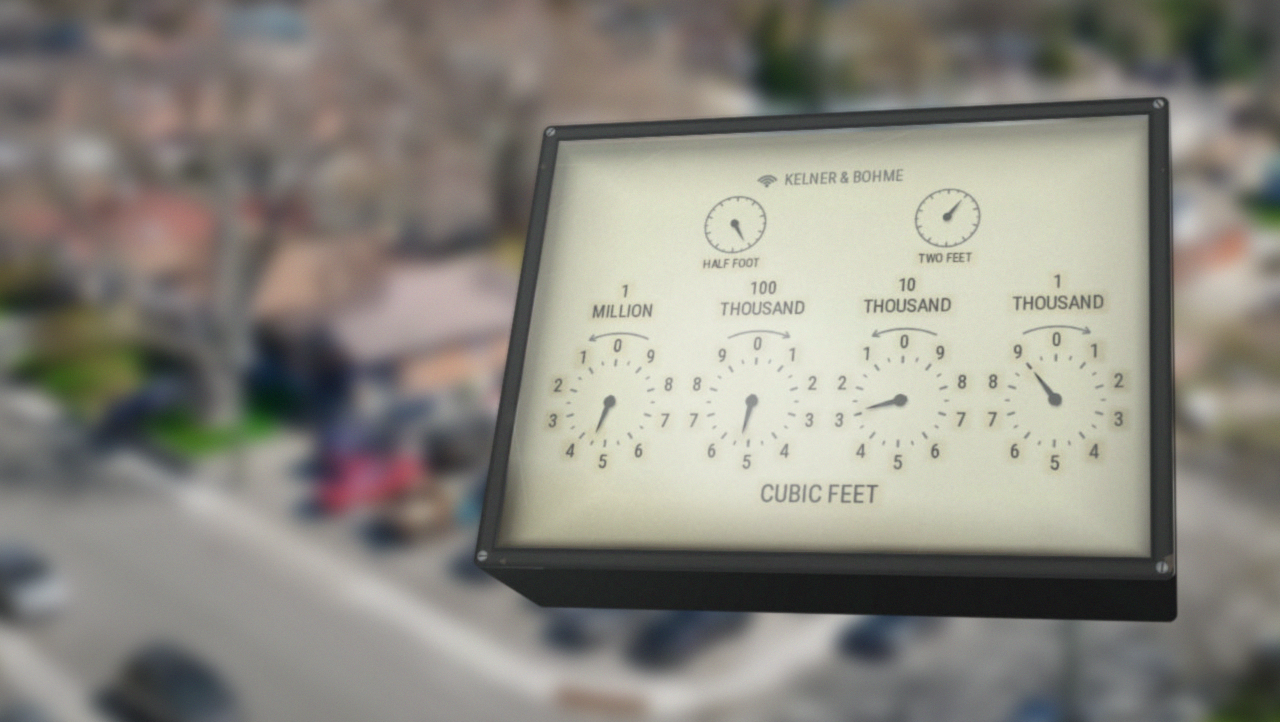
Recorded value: 452900 ft³
